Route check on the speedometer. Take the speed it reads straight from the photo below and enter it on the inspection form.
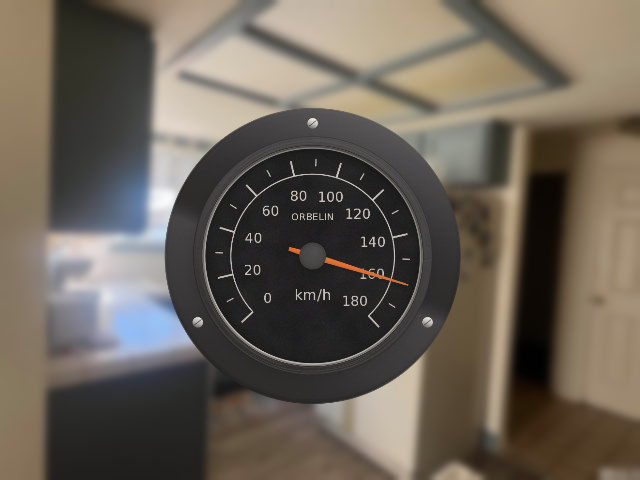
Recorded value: 160 km/h
